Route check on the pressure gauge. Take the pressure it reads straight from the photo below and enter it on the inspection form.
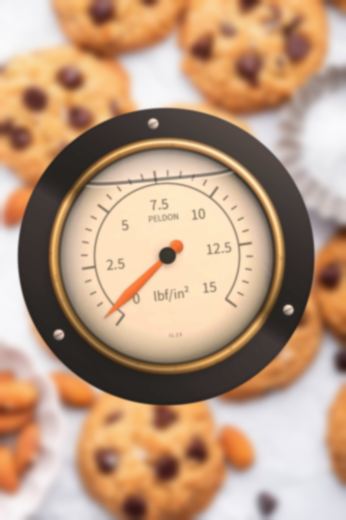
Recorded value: 0.5 psi
